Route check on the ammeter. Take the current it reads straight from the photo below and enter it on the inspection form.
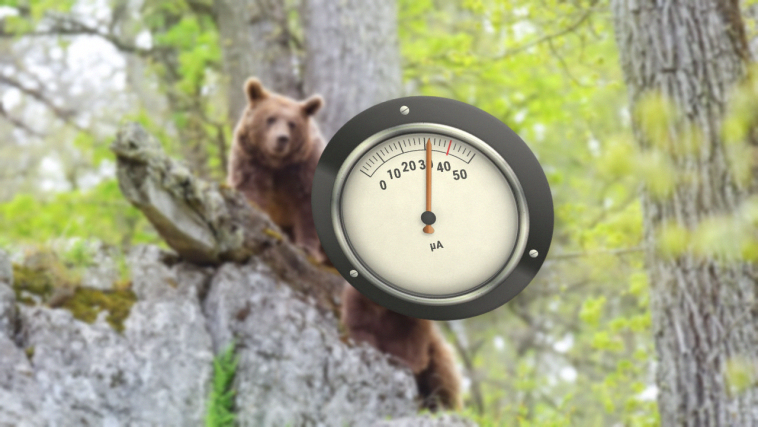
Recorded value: 32 µA
